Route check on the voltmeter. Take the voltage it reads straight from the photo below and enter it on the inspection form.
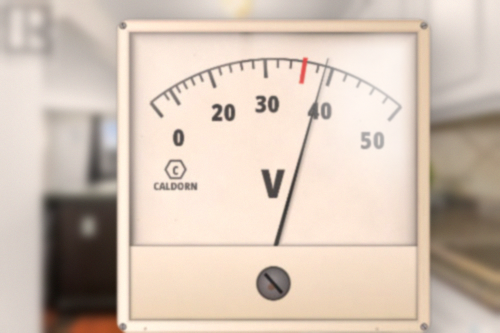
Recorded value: 39 V
